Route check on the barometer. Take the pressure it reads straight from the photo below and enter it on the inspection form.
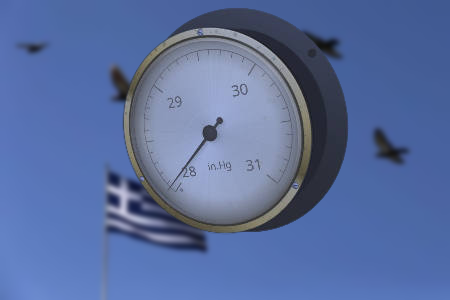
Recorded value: 28.05 inHg
